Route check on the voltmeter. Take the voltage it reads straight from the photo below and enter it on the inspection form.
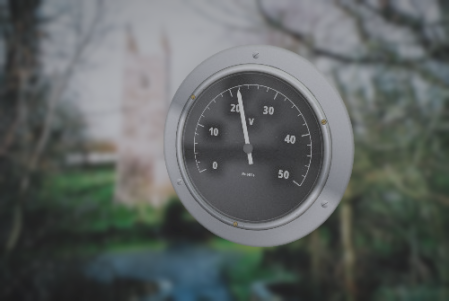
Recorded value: 22 V
